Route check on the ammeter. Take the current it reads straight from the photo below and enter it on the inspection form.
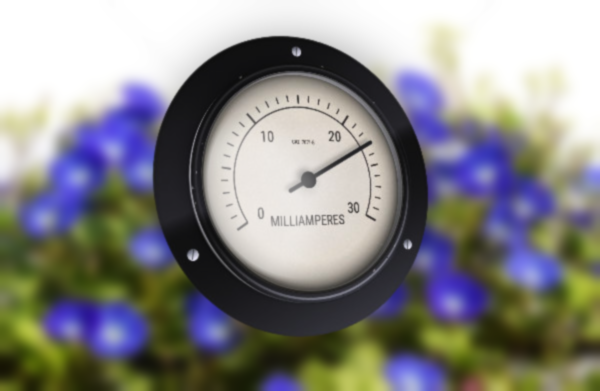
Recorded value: 23 mA
